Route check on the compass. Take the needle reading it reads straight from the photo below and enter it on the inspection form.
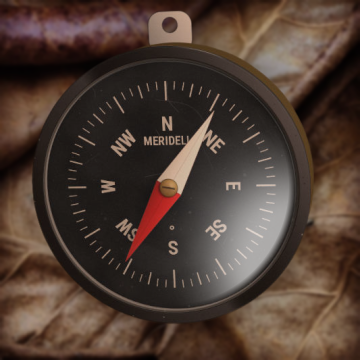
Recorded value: 212.5 °
